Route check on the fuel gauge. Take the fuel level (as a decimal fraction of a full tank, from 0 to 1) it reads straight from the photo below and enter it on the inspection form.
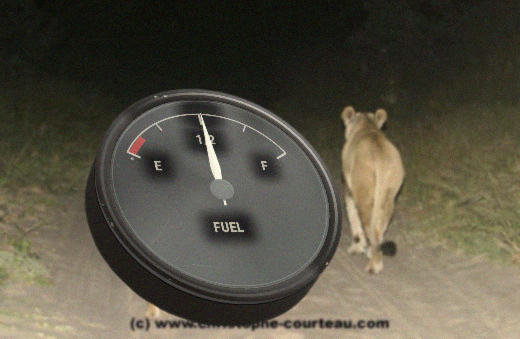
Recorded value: 0.5
